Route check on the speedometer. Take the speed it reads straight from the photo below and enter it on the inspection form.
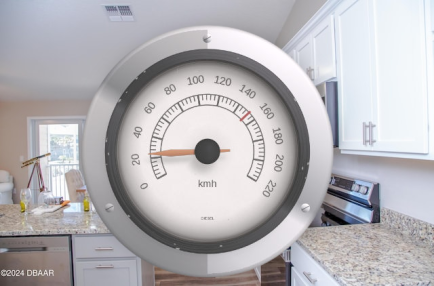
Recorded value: 24 km/h
